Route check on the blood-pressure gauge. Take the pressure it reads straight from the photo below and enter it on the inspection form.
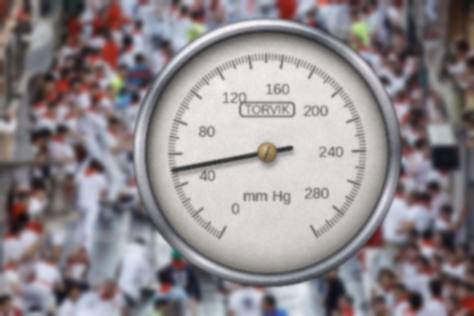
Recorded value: 50 mmHg
